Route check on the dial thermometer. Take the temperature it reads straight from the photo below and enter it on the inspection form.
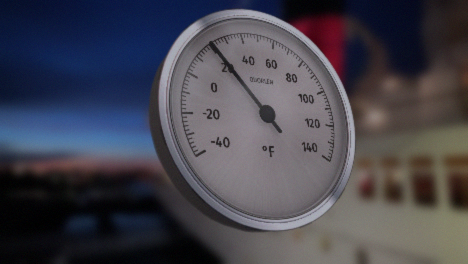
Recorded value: 20 °F
